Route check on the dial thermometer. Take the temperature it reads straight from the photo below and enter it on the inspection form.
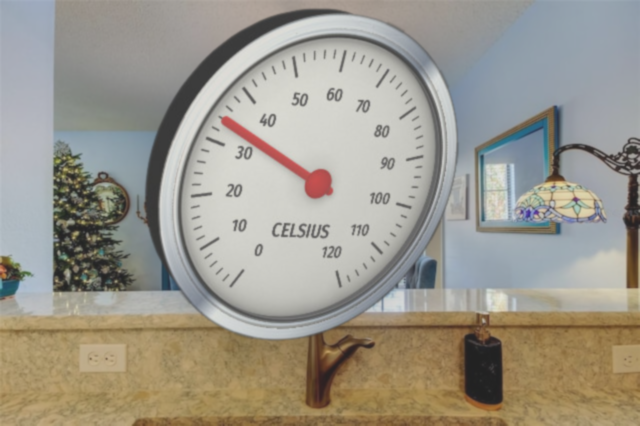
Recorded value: 34 °C
